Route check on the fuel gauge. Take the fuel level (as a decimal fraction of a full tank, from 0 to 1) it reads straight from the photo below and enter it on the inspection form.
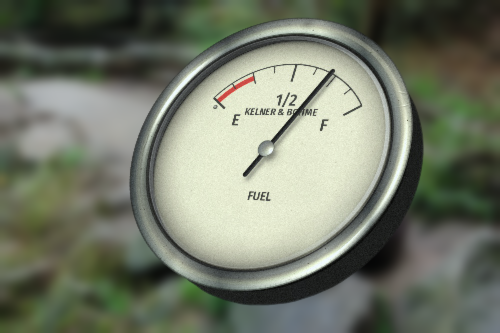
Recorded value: 0.75
